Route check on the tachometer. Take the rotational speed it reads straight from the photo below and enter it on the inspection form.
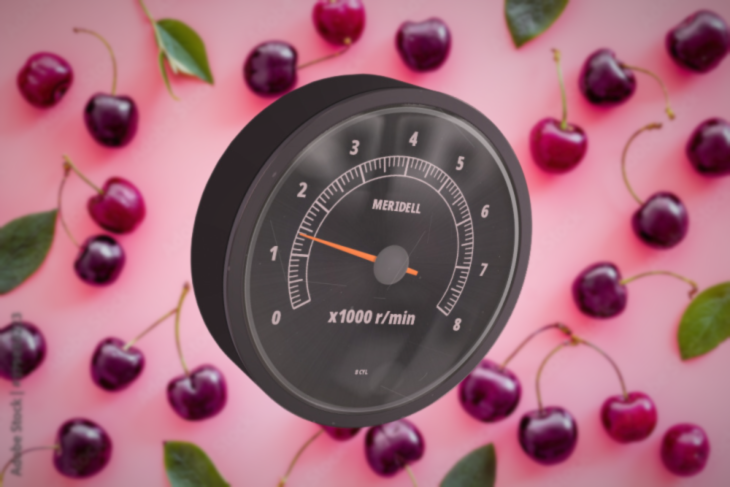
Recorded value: 1400 rpm
